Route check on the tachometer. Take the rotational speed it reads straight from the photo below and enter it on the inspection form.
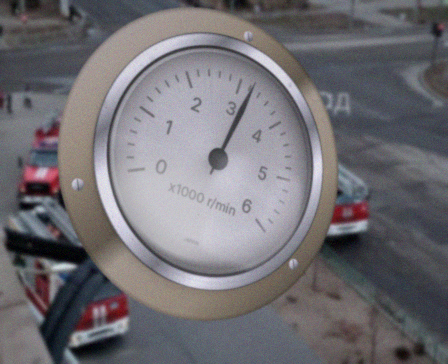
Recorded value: 3200 rpm
